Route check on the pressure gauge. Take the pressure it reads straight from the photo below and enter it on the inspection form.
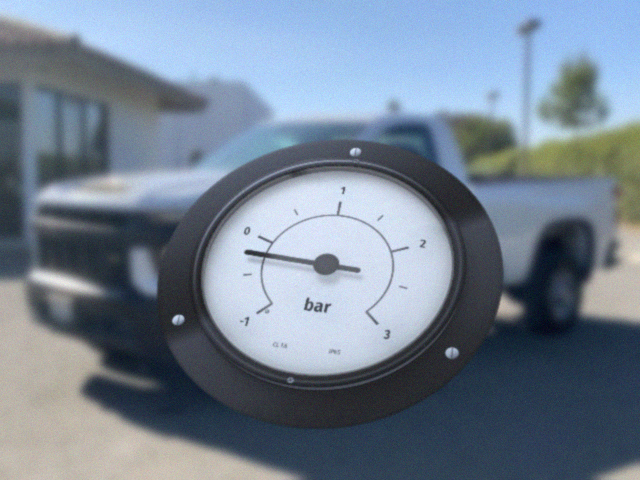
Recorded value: -0.25 bar
